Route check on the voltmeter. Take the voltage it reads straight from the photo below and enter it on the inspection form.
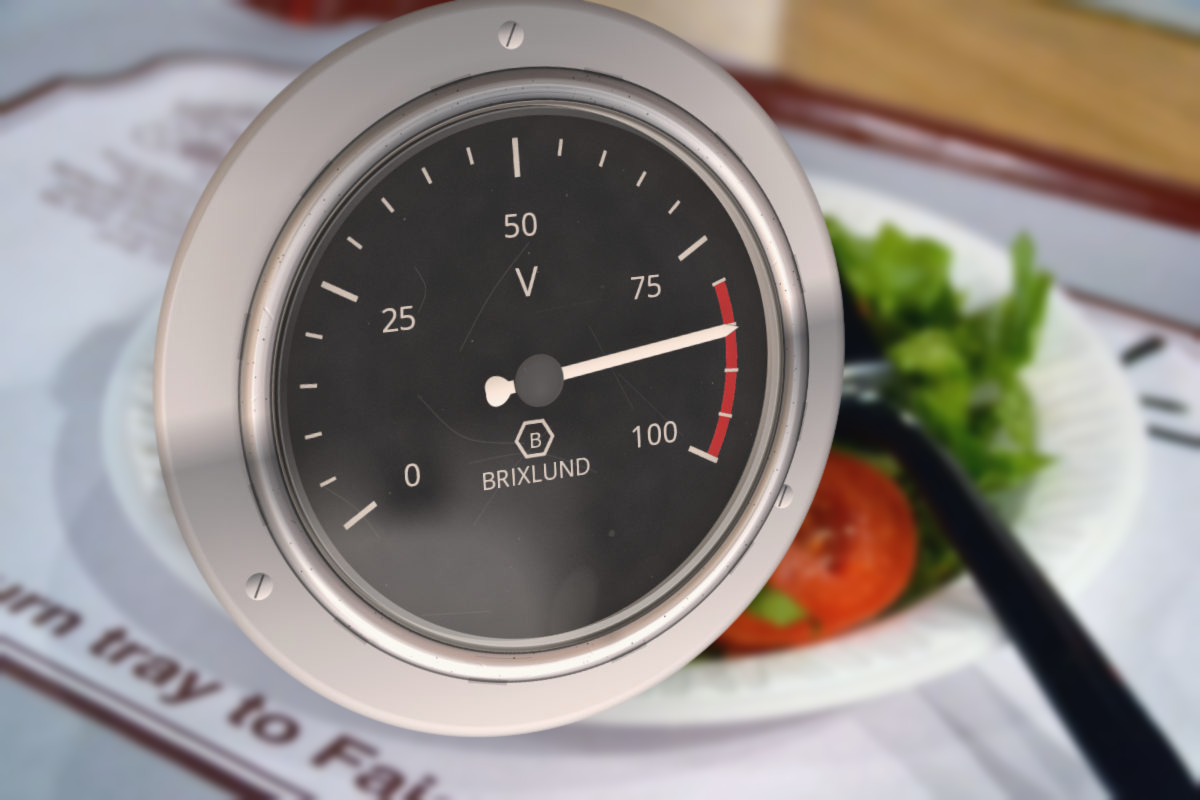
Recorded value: 85 V
